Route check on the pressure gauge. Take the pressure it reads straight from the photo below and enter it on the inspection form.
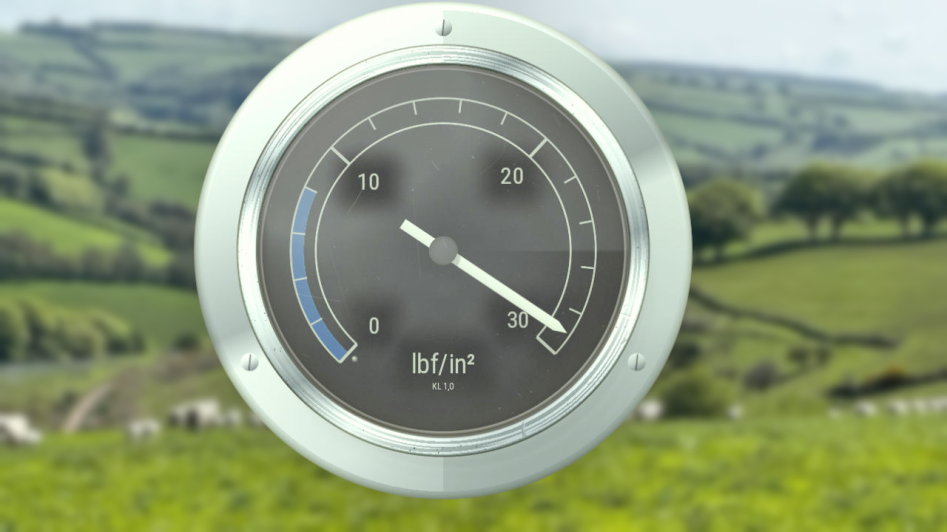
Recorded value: 29 psi
